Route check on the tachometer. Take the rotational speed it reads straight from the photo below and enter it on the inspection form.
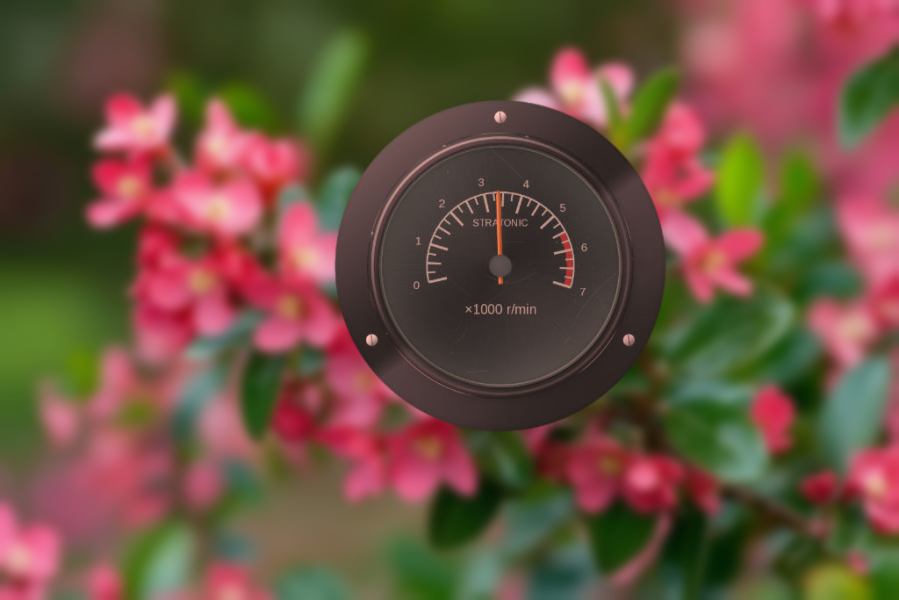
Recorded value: 3375 rpm
